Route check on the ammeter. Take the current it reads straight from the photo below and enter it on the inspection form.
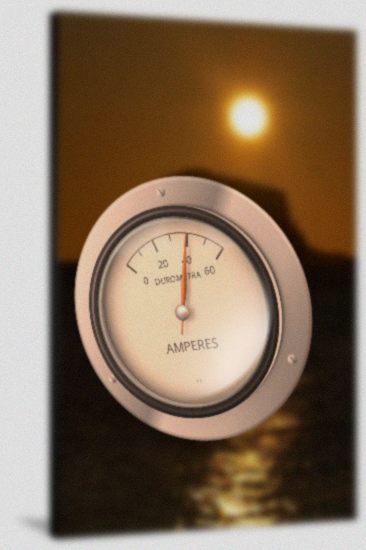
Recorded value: 40 A
